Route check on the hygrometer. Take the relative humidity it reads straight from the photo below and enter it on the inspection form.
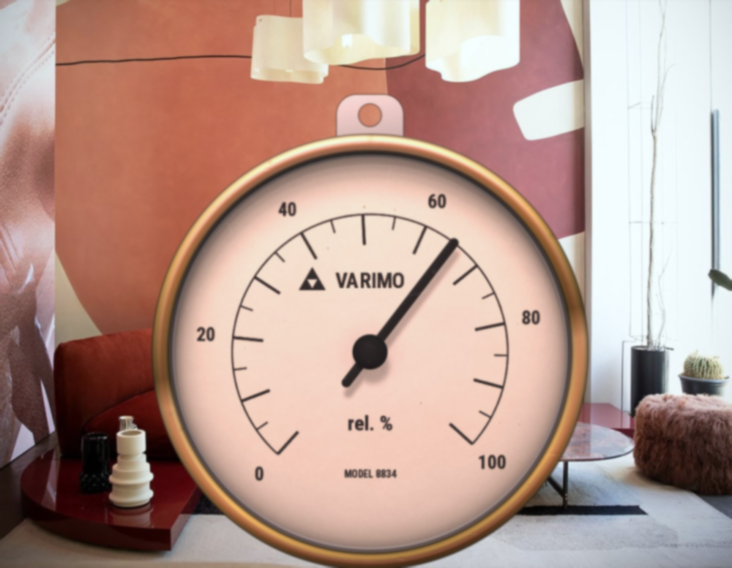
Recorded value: 65 %
